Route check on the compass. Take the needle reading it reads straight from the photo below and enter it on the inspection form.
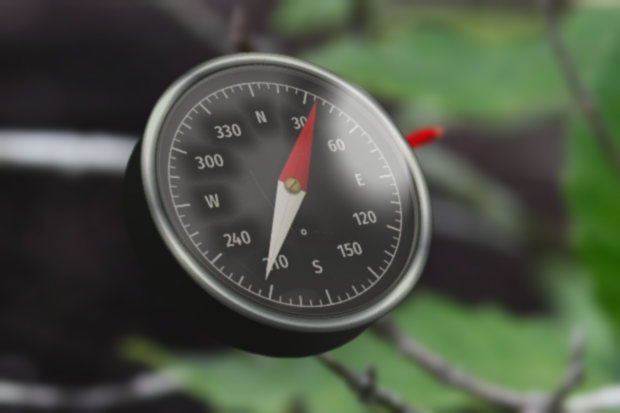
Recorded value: 35 °
